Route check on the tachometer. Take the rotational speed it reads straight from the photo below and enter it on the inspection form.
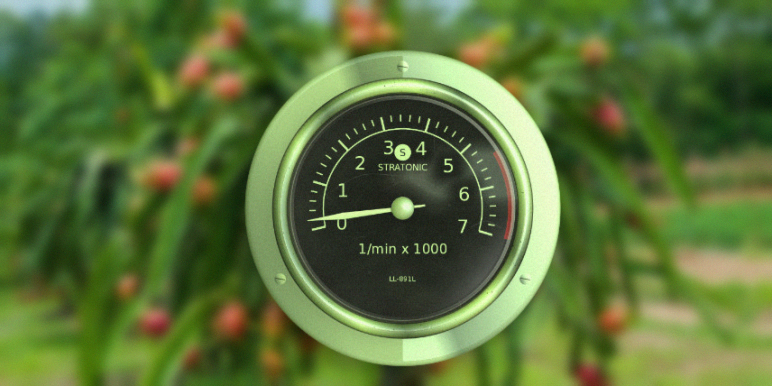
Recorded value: 200 rpm
